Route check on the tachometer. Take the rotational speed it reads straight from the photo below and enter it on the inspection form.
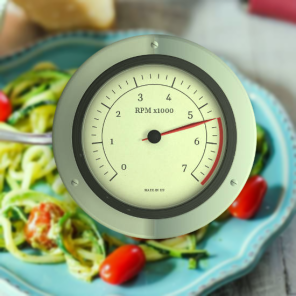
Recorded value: 5400 rpm
